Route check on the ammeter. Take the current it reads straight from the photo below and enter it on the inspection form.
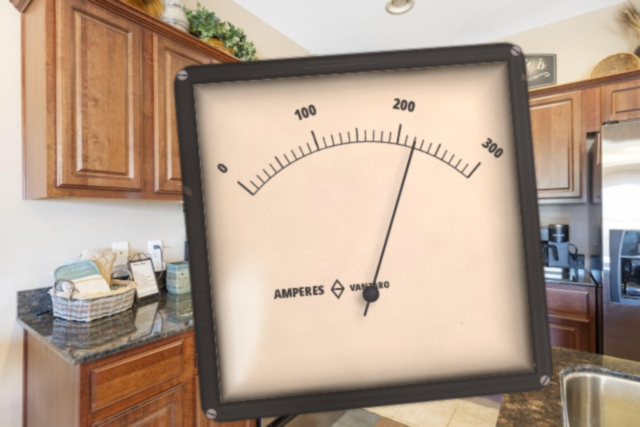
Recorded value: 220 A
